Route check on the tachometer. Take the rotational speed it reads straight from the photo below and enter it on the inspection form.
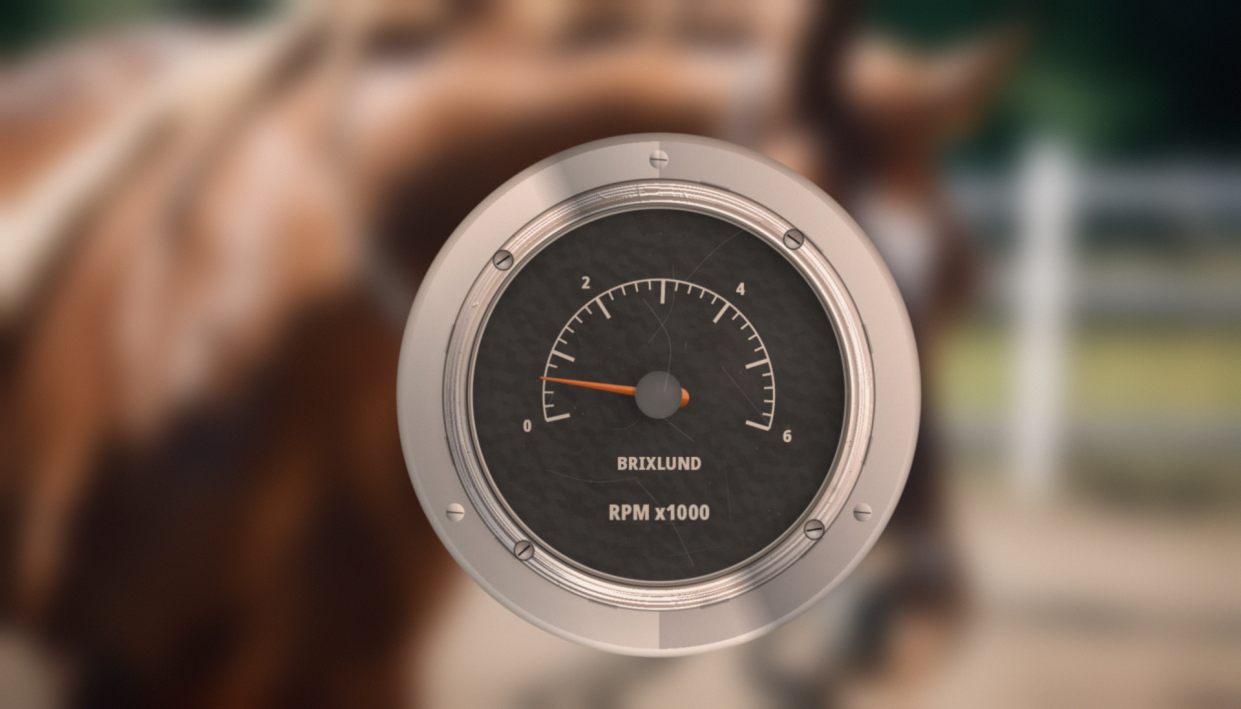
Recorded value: 600 rpm
